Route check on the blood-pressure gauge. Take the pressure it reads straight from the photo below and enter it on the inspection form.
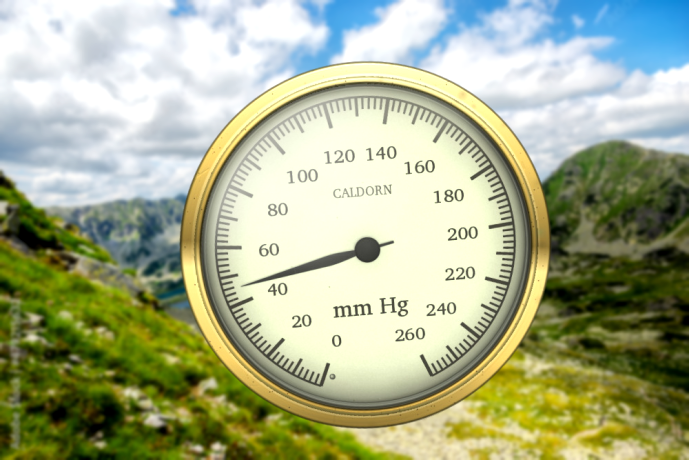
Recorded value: 46 mmHg
